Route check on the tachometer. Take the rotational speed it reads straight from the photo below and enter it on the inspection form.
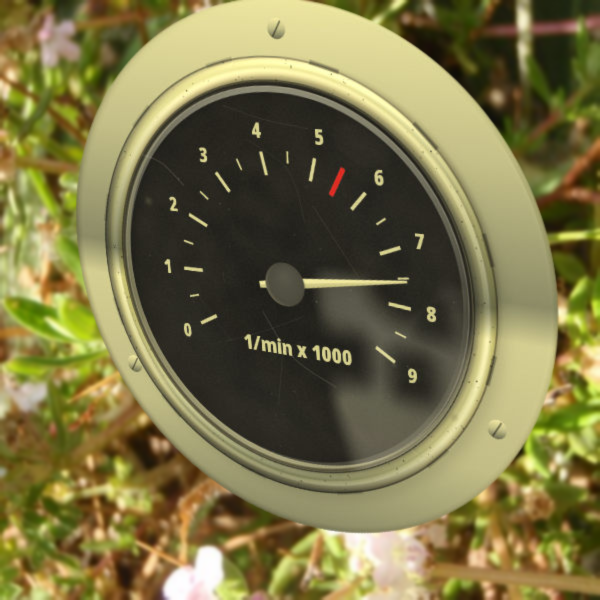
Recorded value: 7500 rpm
